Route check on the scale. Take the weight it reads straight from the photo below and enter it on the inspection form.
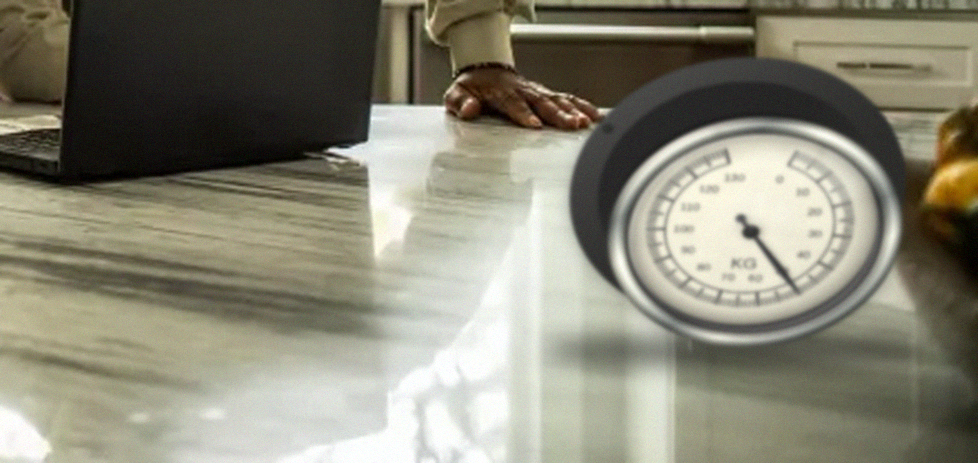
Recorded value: 50 kg
